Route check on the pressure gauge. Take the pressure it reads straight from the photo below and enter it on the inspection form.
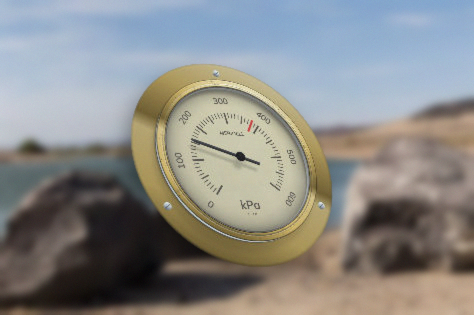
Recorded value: 150 kPa
